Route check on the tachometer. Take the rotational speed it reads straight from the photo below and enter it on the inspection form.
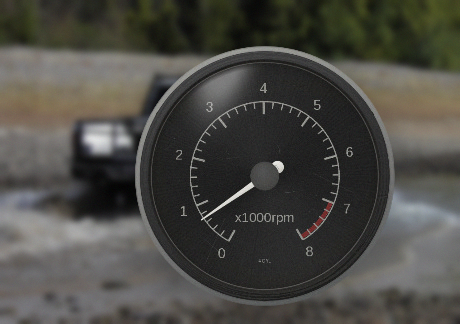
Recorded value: 700 rpm
